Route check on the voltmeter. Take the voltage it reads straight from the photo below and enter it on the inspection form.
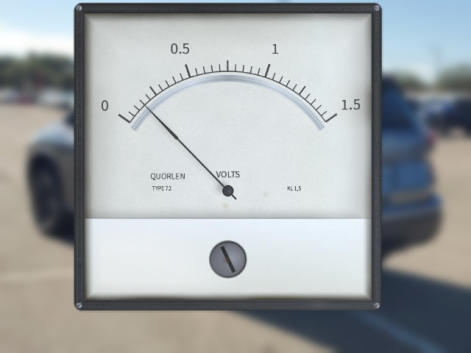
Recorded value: 0.15 V
